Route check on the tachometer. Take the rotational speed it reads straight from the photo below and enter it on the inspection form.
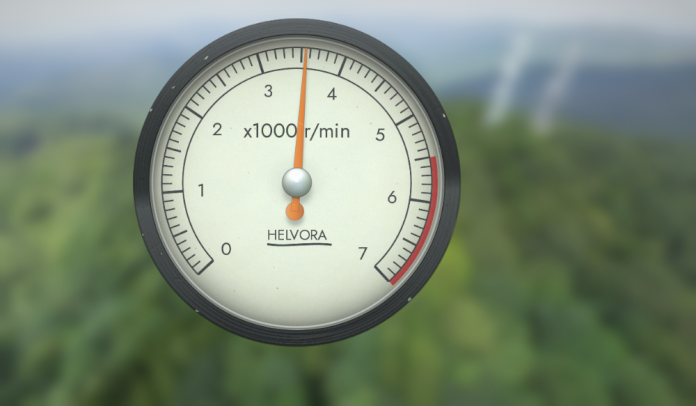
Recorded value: 3550 rpm
